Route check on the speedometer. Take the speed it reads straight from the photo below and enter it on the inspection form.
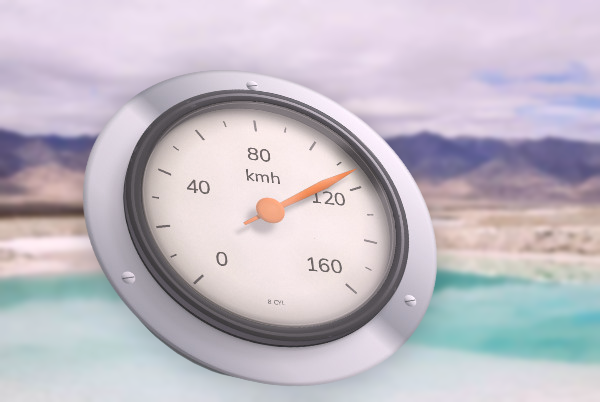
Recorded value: 115 km/h
